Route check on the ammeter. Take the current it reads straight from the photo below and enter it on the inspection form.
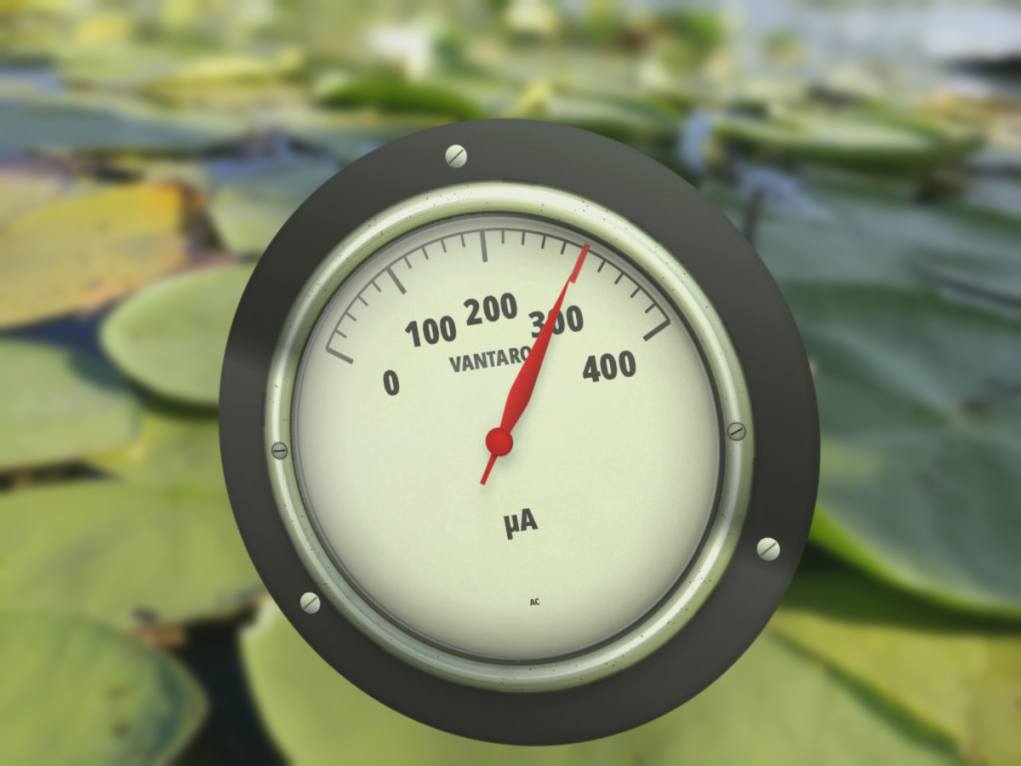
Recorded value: 300 µA
